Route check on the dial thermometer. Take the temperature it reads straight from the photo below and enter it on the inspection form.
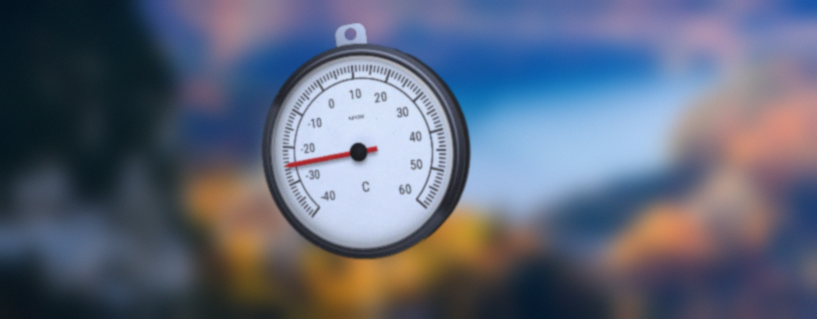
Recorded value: -25 °C
